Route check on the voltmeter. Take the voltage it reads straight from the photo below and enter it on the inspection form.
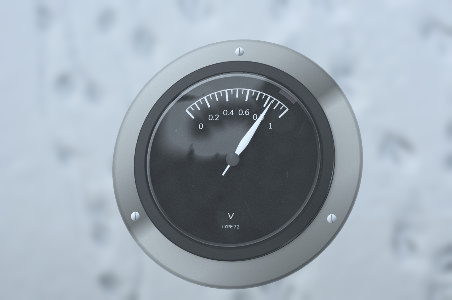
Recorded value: 0.85 V
